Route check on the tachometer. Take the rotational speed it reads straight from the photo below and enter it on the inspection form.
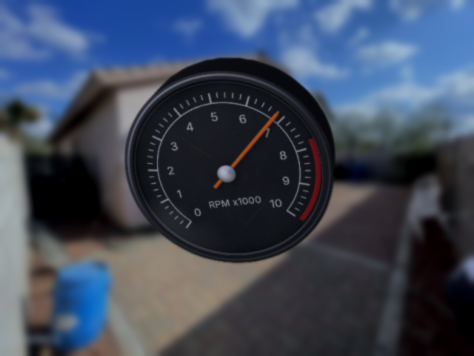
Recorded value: 6800 rpm
